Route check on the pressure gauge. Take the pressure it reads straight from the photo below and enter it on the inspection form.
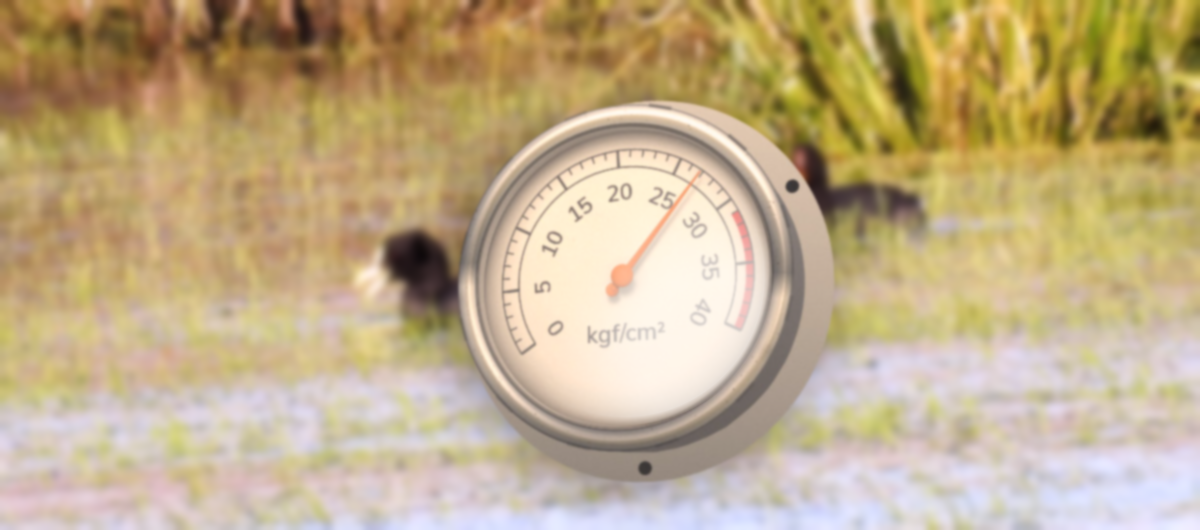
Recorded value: 27 kg/cm²
